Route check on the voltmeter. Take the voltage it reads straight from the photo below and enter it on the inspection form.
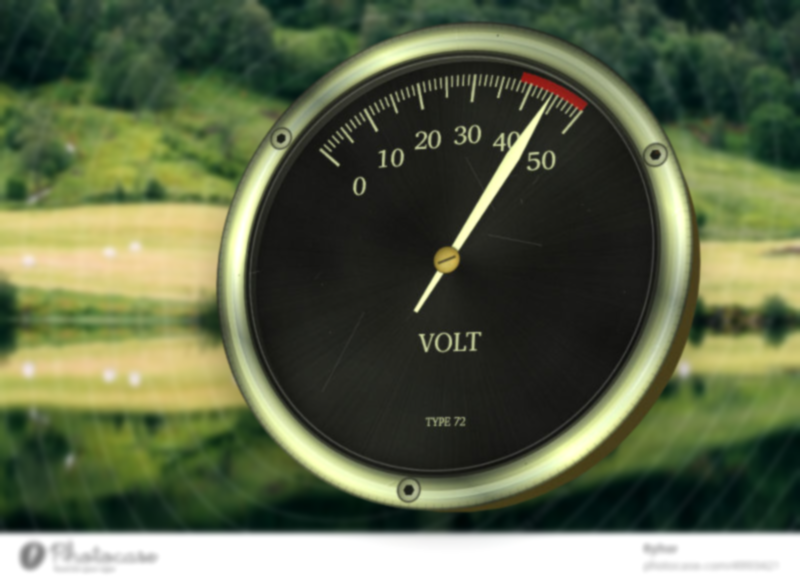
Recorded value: 45 V
